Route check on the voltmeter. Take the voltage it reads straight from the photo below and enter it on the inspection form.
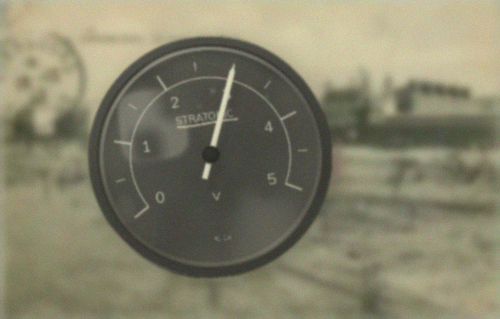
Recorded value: 3 V
